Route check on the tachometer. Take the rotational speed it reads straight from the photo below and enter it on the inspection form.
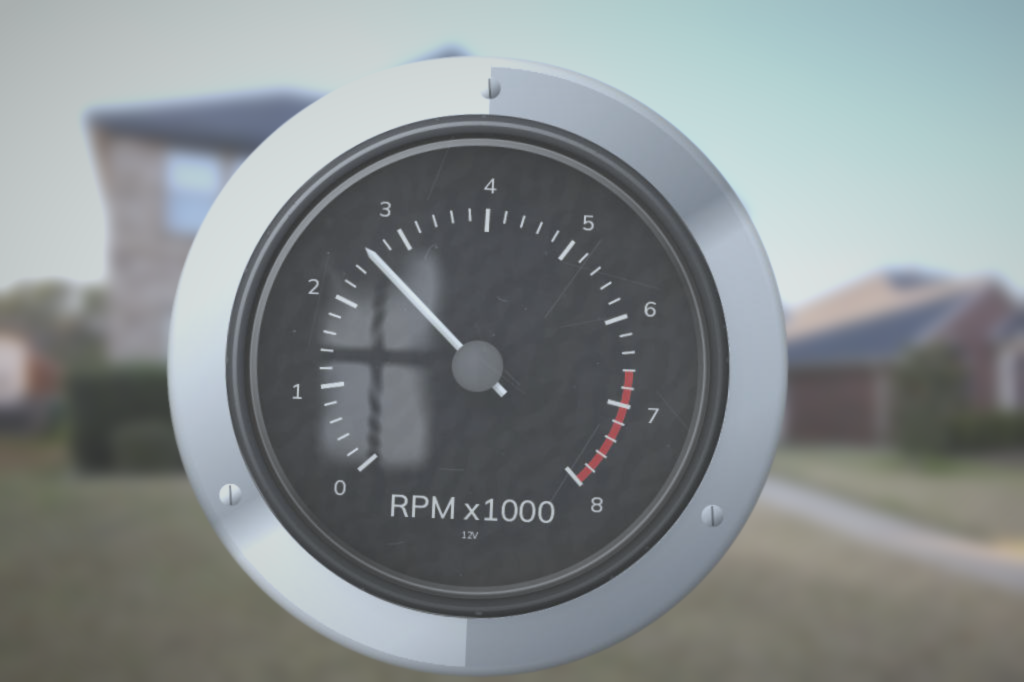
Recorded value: 2600 rpm
